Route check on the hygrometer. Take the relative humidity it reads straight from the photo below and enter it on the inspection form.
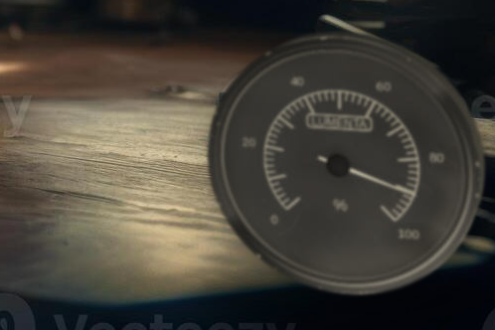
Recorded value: 90 %
